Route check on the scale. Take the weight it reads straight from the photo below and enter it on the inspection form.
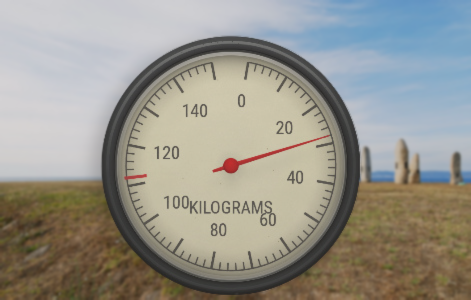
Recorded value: 28 kg
